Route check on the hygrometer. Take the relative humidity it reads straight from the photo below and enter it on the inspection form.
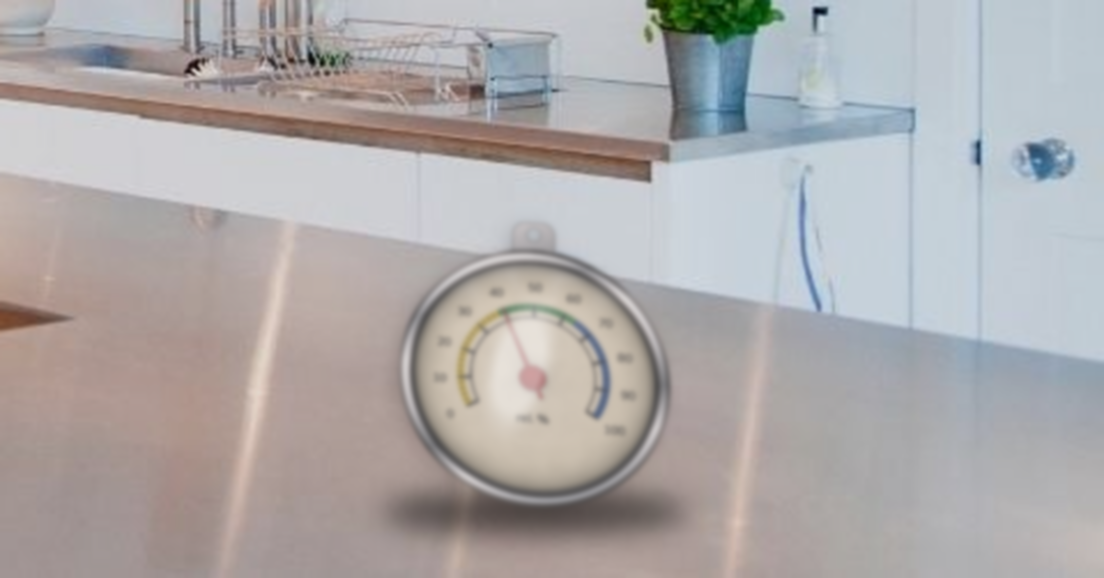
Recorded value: 40 %
